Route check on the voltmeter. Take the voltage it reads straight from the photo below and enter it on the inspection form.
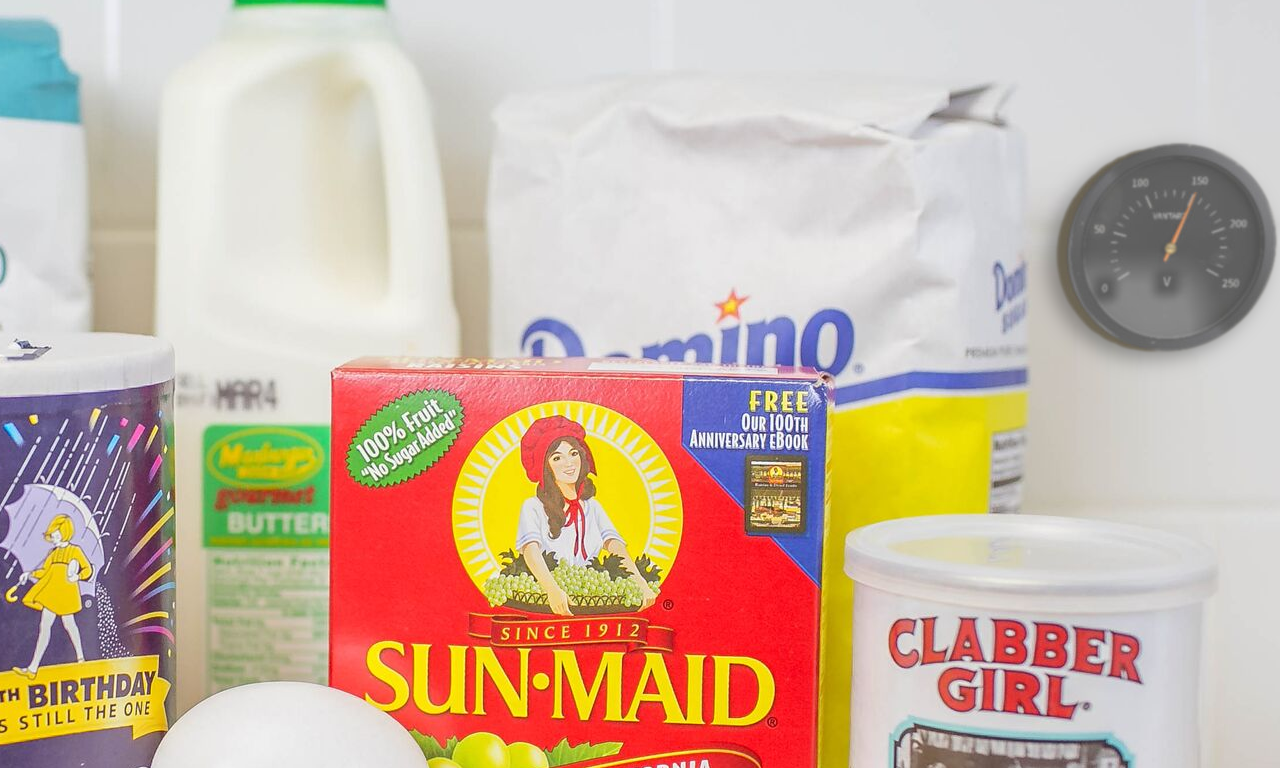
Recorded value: 150 V
